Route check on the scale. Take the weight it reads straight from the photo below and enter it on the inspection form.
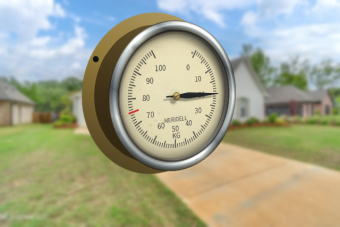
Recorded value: 20 kg
